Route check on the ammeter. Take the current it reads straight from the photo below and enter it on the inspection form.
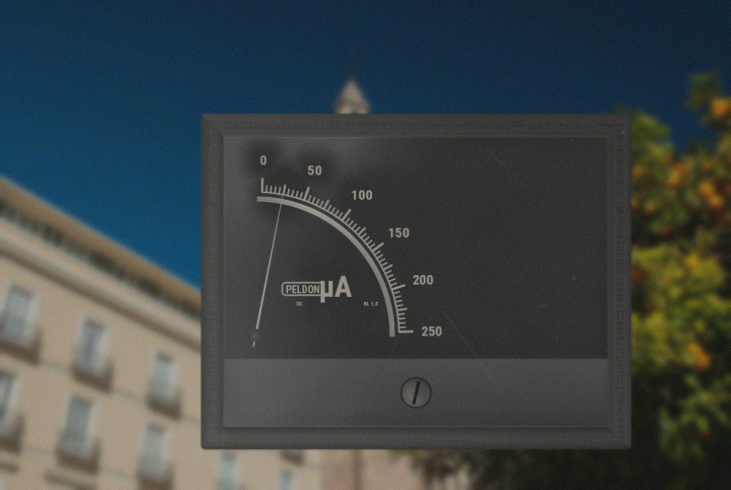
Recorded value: 25 µA
